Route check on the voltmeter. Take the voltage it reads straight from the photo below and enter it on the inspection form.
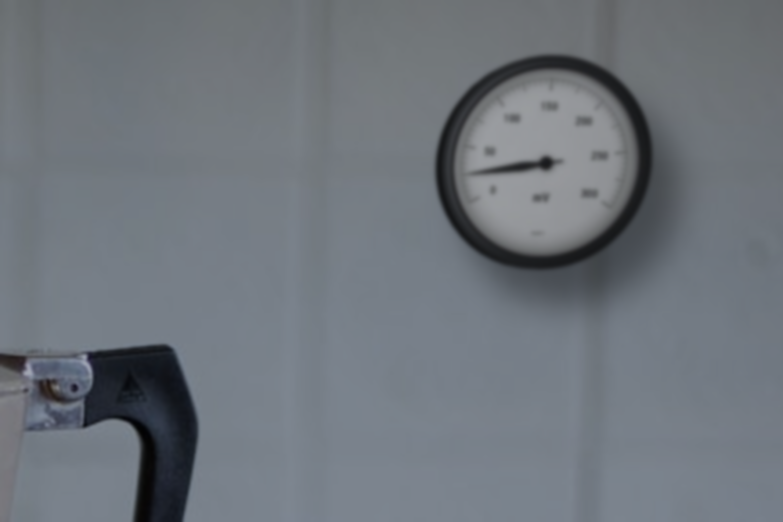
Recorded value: 25 mV
